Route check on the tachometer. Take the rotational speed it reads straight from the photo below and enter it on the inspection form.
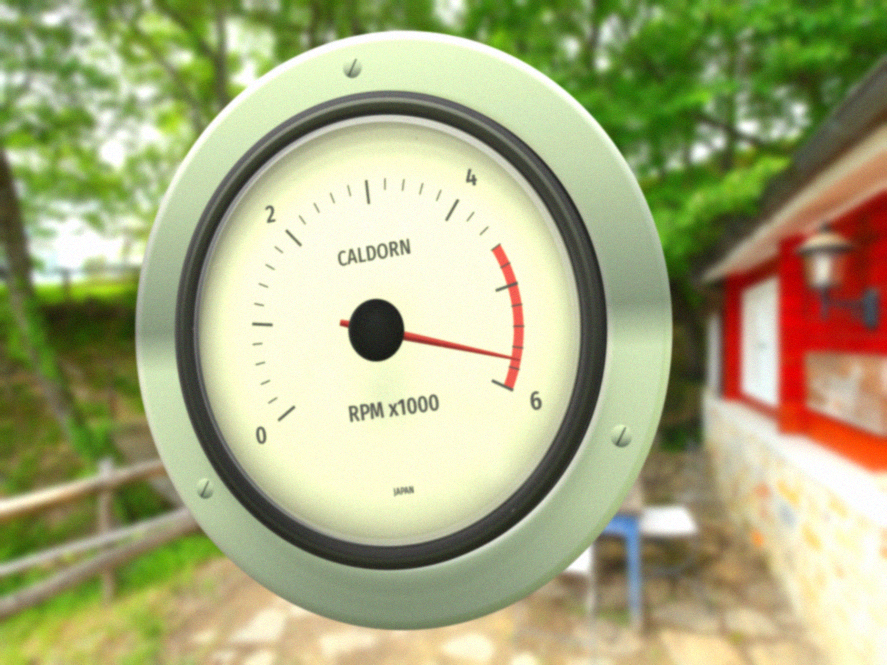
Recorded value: 5700 rpm
